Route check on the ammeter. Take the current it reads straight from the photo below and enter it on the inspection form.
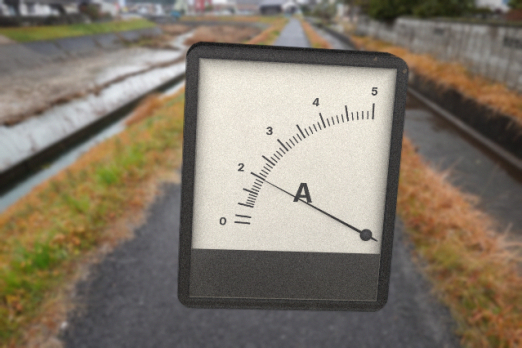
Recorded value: 2 A
